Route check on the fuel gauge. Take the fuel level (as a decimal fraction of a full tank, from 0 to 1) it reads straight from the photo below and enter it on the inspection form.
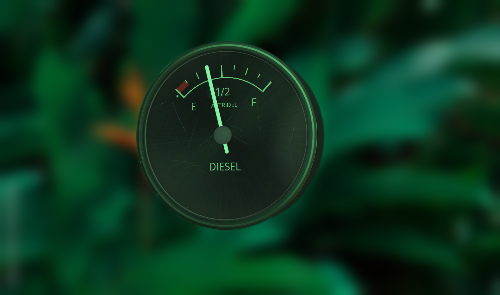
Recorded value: 0.375
